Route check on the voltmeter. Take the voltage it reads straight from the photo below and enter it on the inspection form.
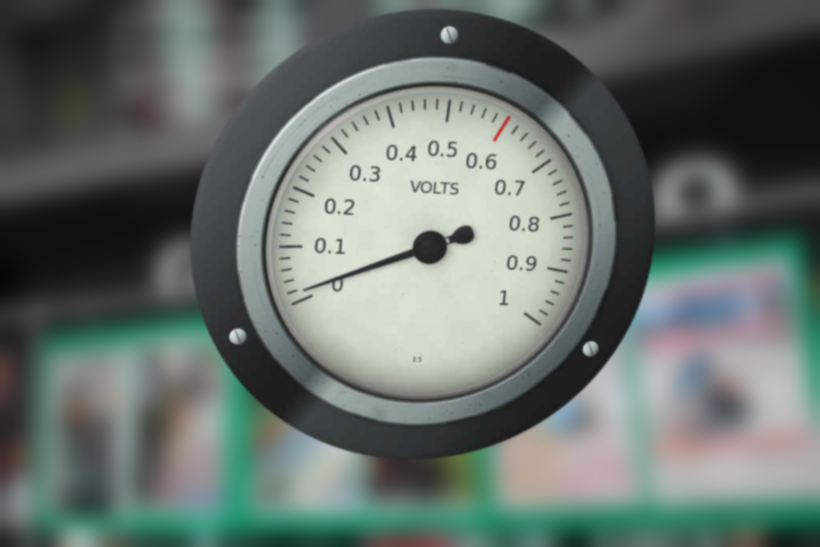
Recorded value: 0.02 V
